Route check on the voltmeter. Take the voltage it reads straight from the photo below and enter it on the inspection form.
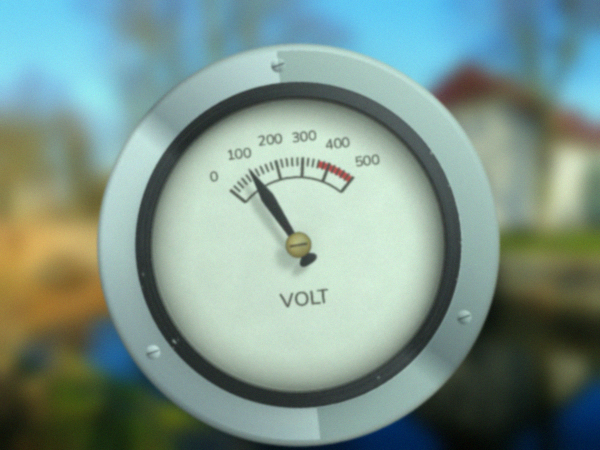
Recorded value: 100 V
